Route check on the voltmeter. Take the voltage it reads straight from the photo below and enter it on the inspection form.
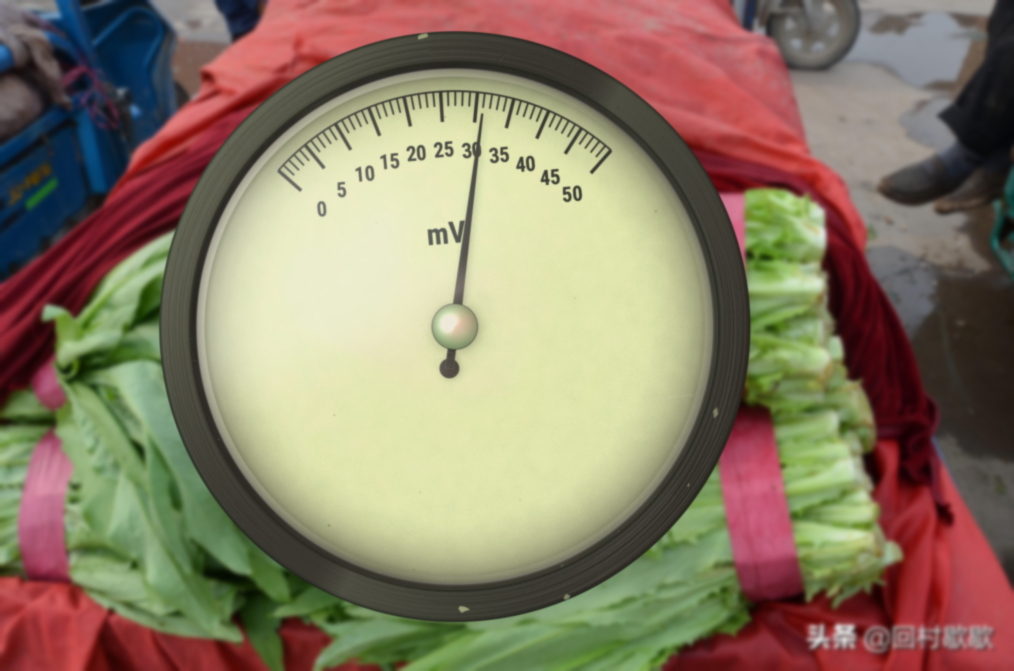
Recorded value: 31 mV
